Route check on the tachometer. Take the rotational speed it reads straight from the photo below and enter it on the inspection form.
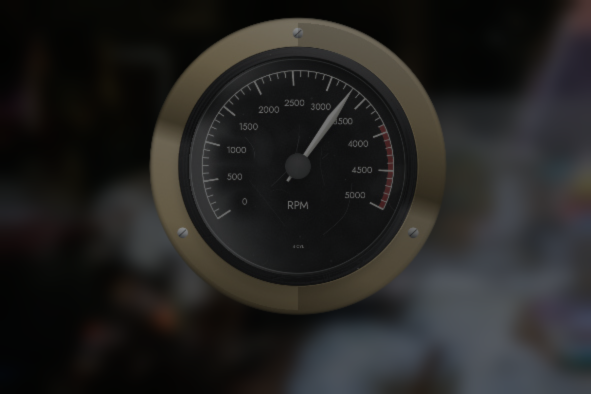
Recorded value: 3300 rpm
